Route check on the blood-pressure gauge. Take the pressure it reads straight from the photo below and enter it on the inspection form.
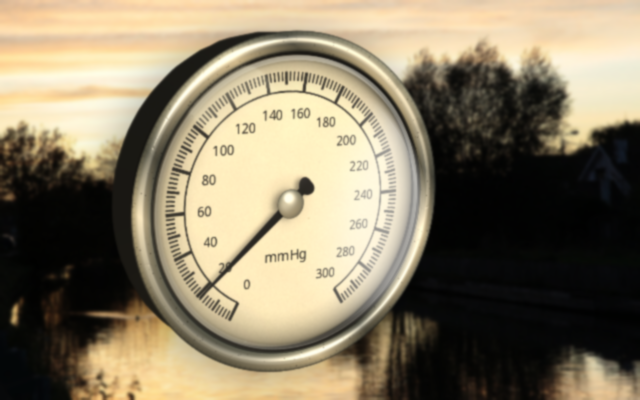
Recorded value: 20 mmHg
